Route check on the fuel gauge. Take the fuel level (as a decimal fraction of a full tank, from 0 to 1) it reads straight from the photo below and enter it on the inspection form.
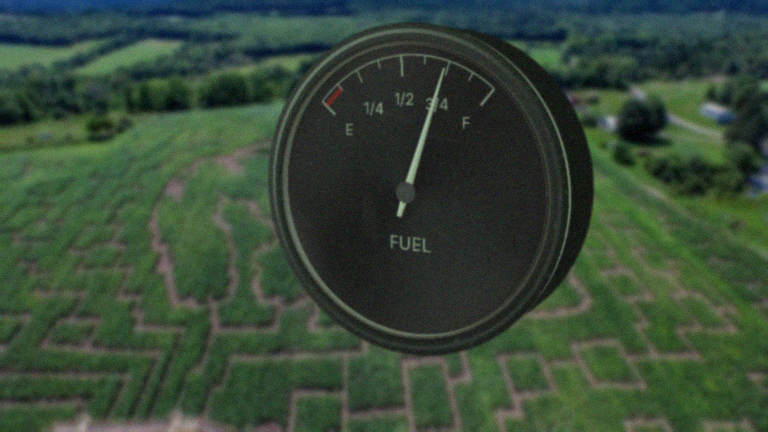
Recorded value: 0.75
